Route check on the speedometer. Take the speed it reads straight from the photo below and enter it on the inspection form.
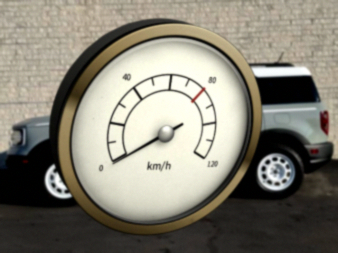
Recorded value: 0 km/h
